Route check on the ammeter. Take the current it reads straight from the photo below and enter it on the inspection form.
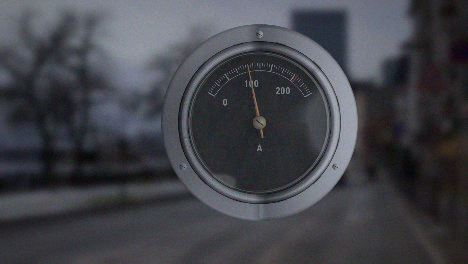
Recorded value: 100 A
